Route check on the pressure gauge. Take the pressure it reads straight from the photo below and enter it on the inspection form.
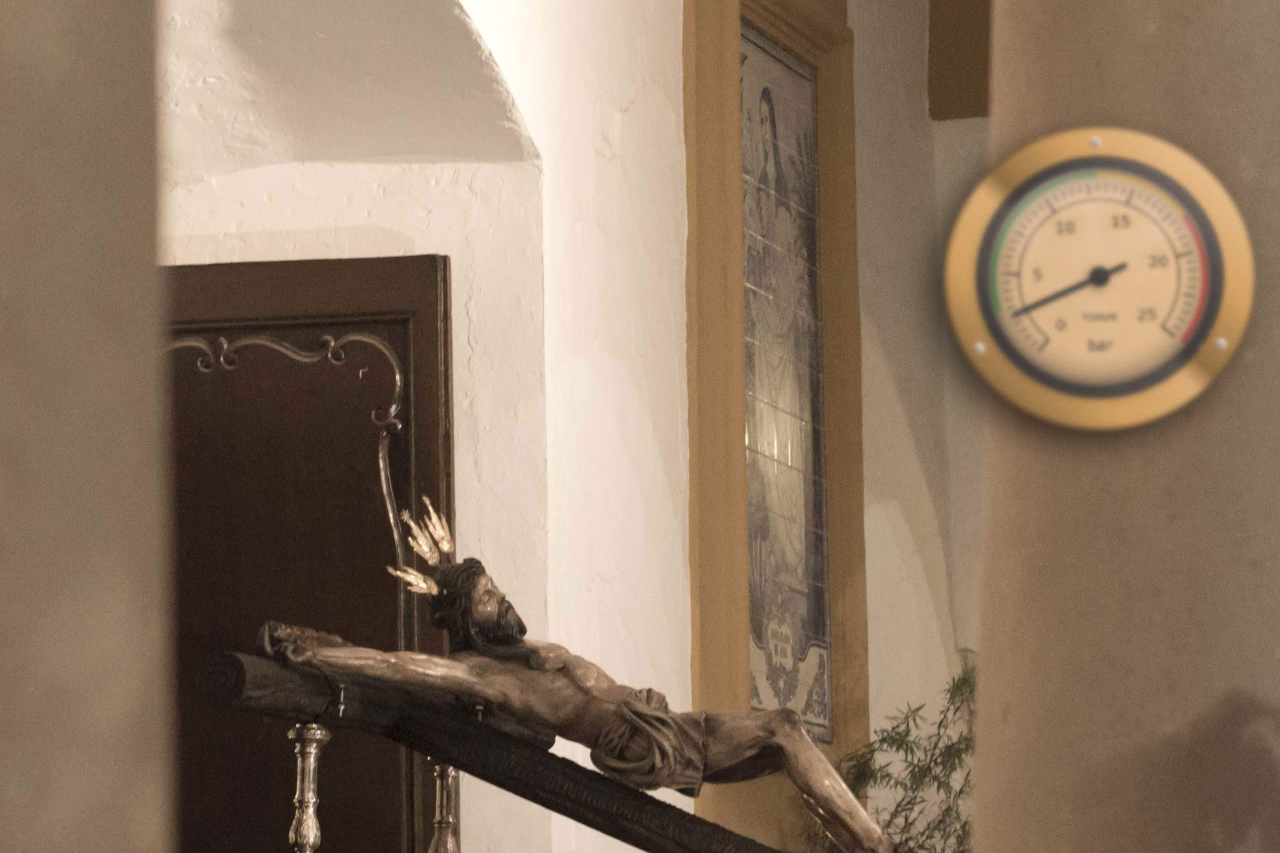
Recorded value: 2.5 bar
